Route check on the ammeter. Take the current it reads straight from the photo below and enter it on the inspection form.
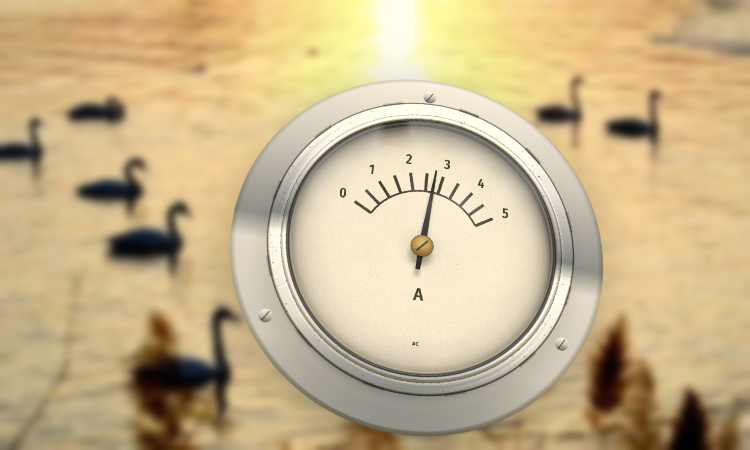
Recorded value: 2.75 A
